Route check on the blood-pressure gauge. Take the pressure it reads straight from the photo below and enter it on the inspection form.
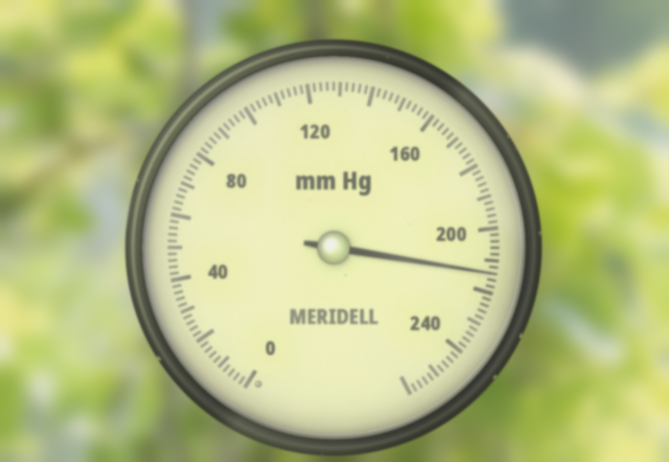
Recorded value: 214 mmHg
